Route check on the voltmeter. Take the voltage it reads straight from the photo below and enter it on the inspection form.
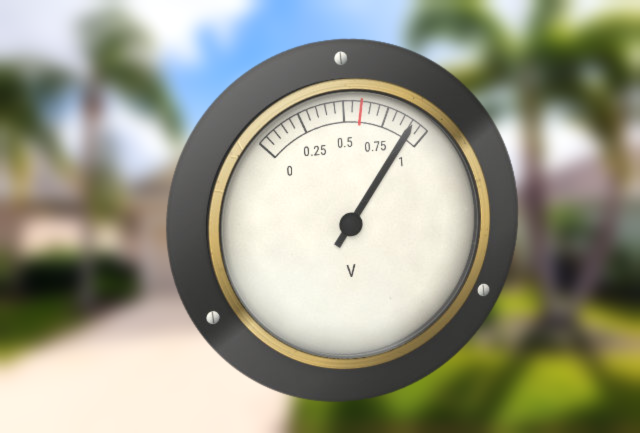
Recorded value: 0.9 V
